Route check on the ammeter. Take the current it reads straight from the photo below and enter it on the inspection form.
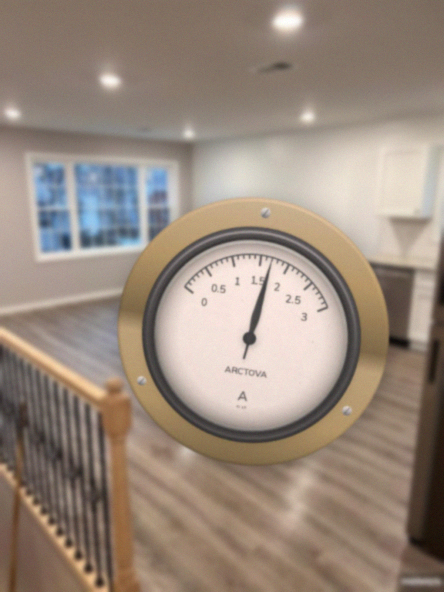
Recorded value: 1.7 A
